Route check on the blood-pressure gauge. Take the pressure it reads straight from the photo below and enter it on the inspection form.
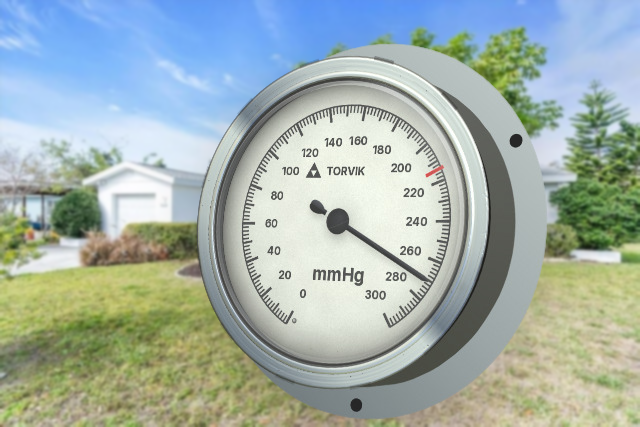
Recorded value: 270 mmHg
